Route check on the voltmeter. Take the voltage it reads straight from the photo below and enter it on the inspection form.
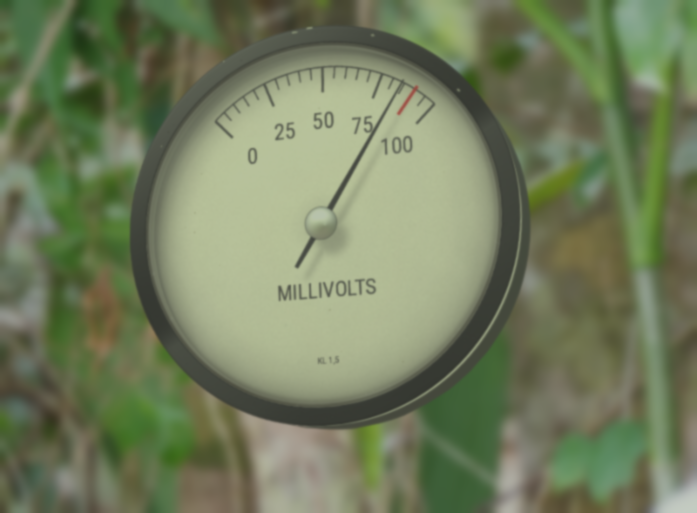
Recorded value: 85 mV
